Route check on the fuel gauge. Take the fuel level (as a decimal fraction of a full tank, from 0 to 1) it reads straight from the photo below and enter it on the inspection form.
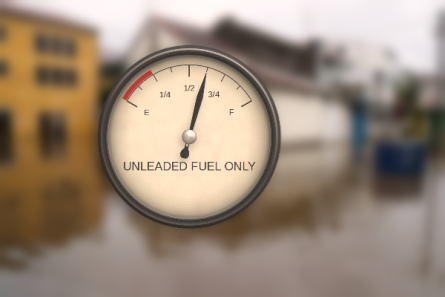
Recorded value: 0.625
